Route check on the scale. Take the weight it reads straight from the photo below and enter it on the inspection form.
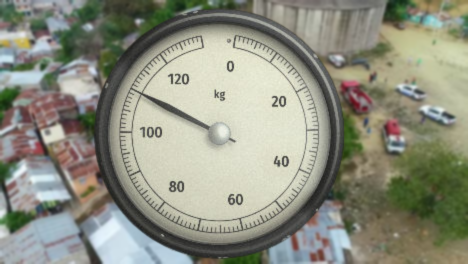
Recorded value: 110 kg
